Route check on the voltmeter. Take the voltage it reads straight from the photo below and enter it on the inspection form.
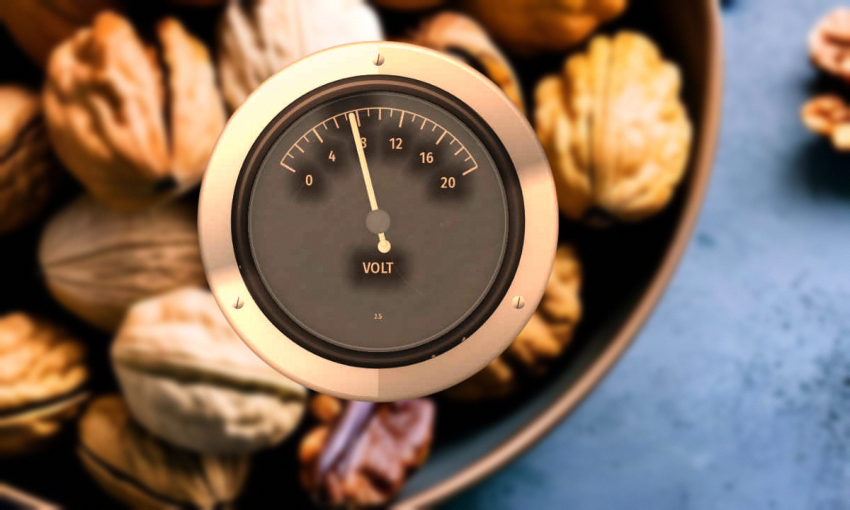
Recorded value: 7.5 V
